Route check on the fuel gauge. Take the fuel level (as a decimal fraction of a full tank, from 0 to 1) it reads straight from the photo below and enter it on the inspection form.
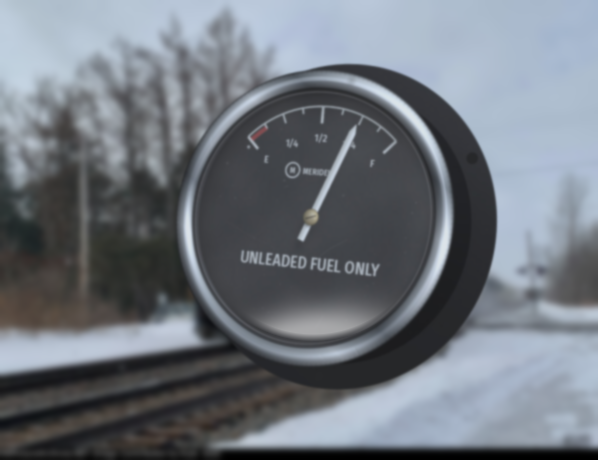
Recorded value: 0.75
